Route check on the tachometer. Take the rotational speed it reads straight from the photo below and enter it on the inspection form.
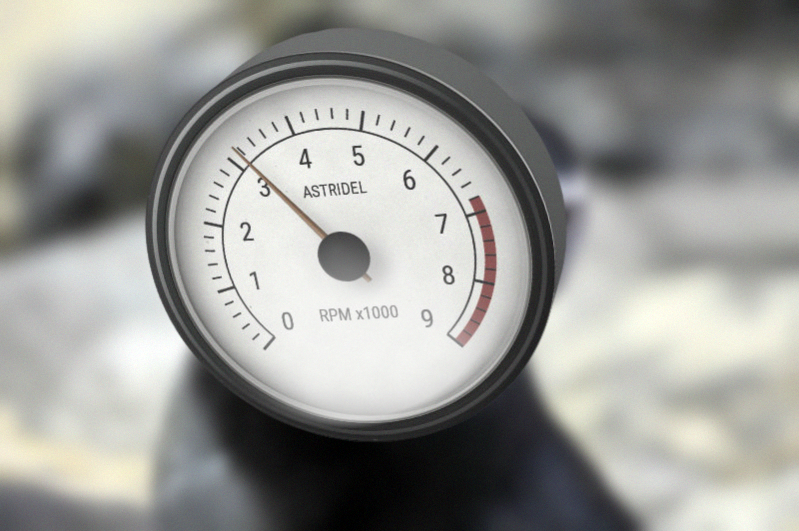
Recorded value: 3200 rpm
